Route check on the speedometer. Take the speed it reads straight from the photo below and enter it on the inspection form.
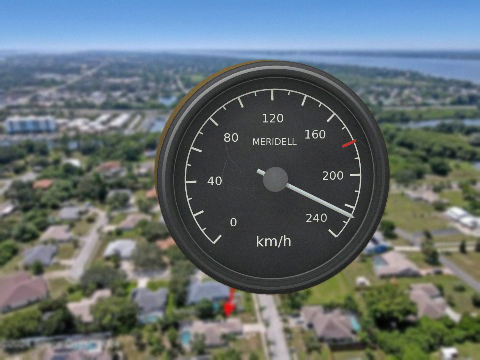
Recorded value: 225 km/h
